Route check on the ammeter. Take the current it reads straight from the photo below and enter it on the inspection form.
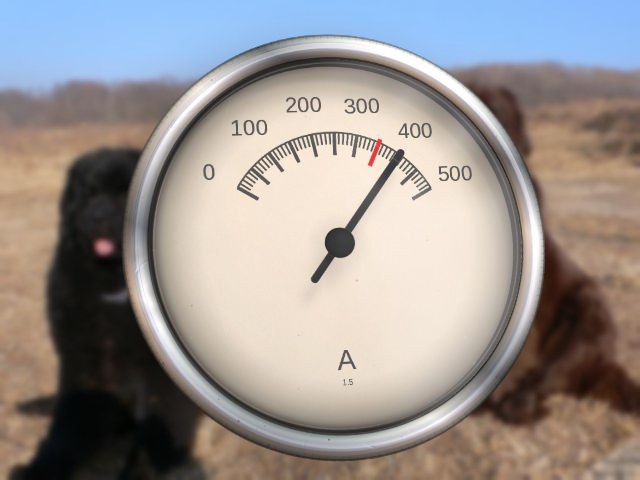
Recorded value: 400 A
